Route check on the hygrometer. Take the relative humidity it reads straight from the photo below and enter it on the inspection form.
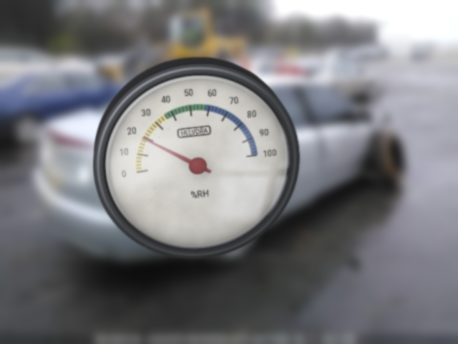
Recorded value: 20 %
